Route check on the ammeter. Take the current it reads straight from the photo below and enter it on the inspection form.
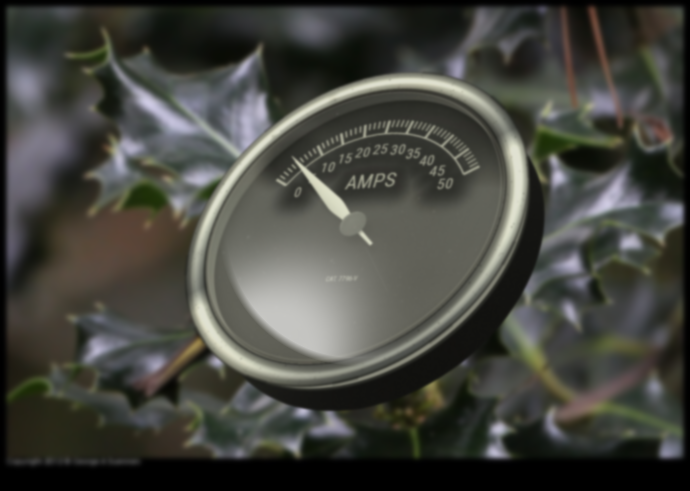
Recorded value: 5 A
